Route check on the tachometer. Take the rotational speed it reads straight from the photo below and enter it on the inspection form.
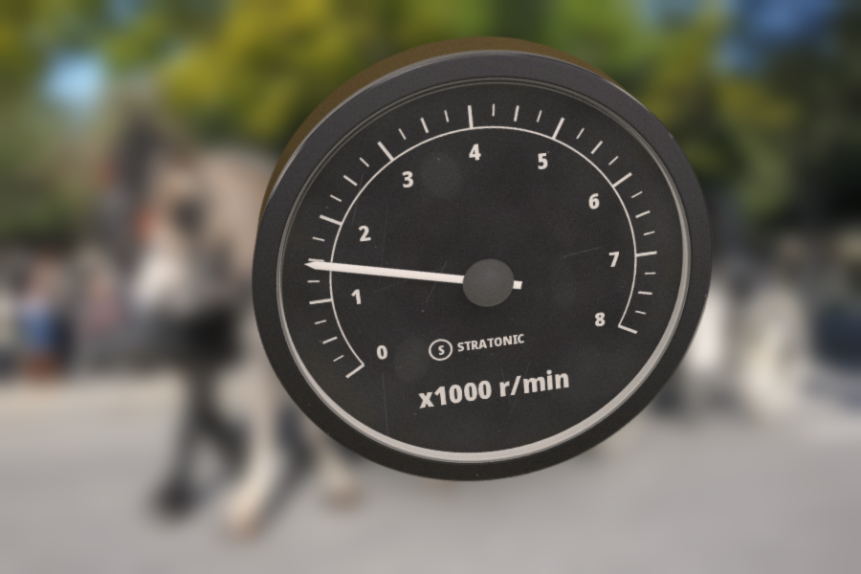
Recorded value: 1500 rpm
